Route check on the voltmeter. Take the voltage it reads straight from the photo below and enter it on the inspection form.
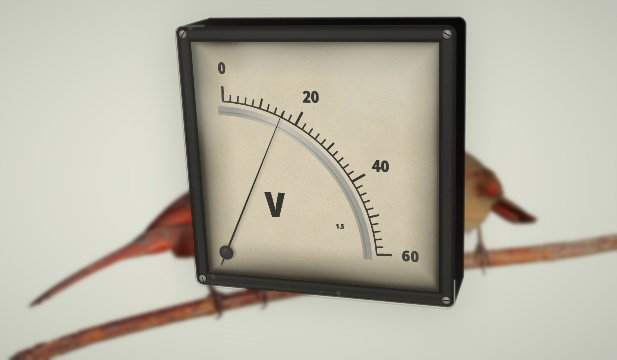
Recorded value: 16 V
